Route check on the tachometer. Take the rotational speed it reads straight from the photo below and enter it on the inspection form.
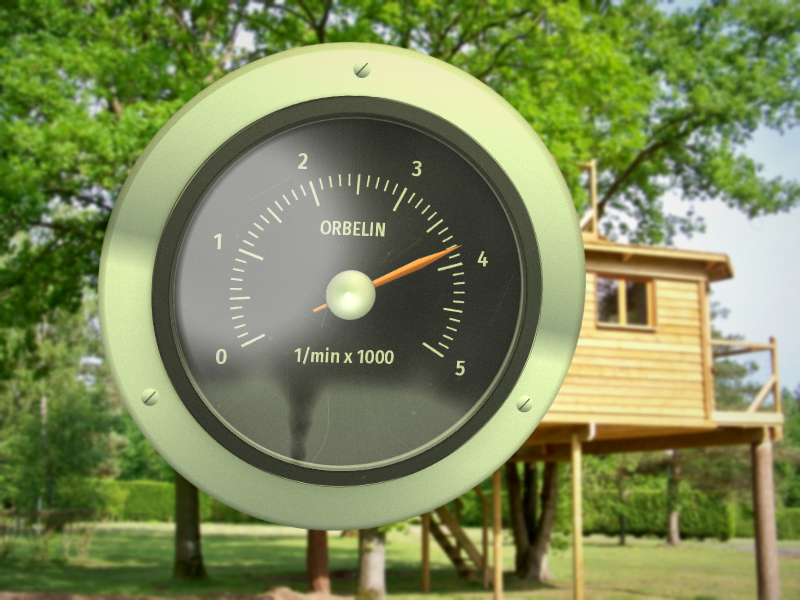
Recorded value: 3800 rpm
